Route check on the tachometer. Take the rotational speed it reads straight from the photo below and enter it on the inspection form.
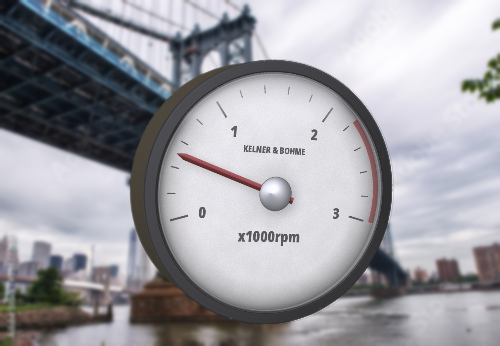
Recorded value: 500 rpm
